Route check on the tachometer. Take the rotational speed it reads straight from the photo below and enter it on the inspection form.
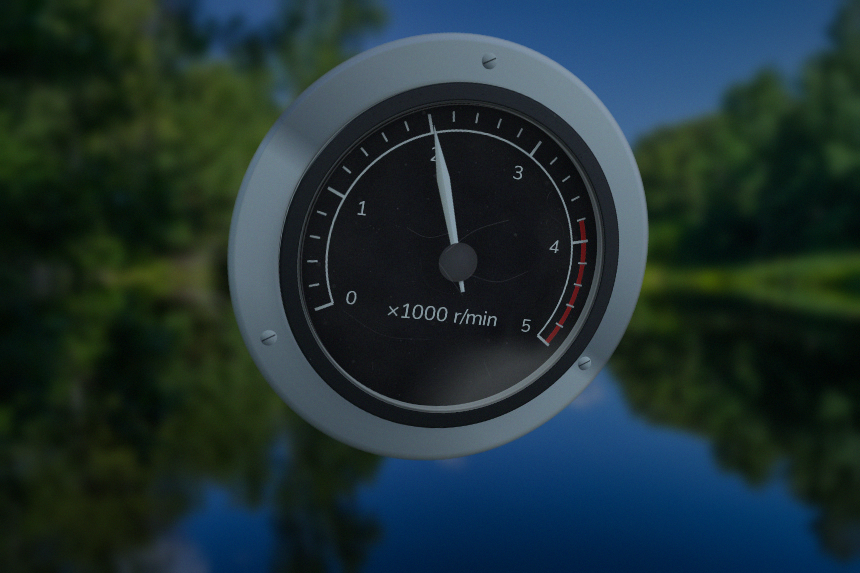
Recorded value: 2000 rpm
